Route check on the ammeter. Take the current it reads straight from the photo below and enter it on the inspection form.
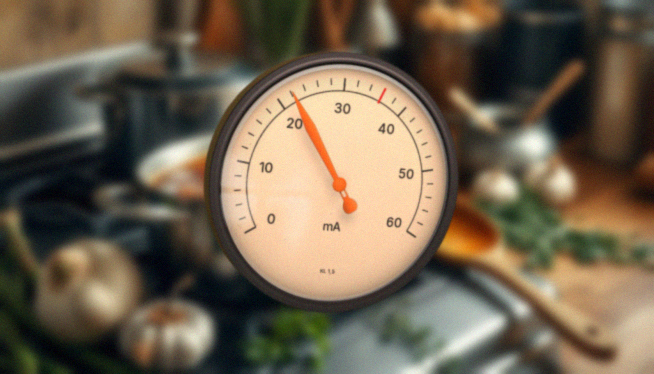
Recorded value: 22 mA
